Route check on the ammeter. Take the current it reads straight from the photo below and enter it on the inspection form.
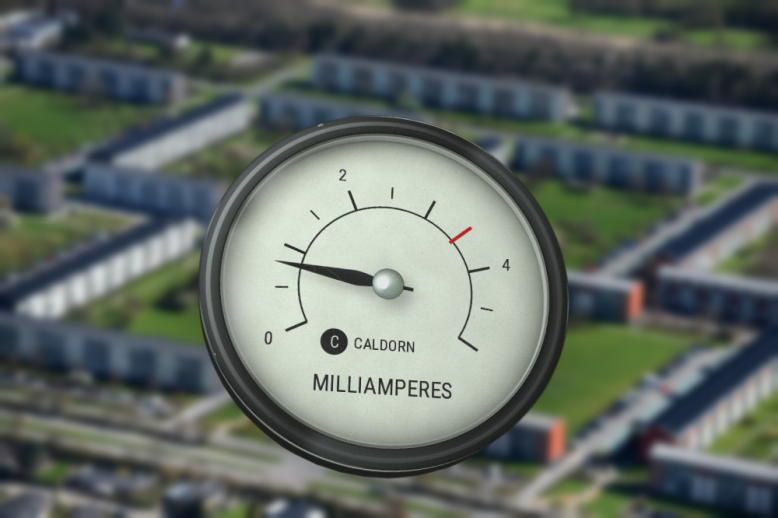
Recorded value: 0.75 mA
